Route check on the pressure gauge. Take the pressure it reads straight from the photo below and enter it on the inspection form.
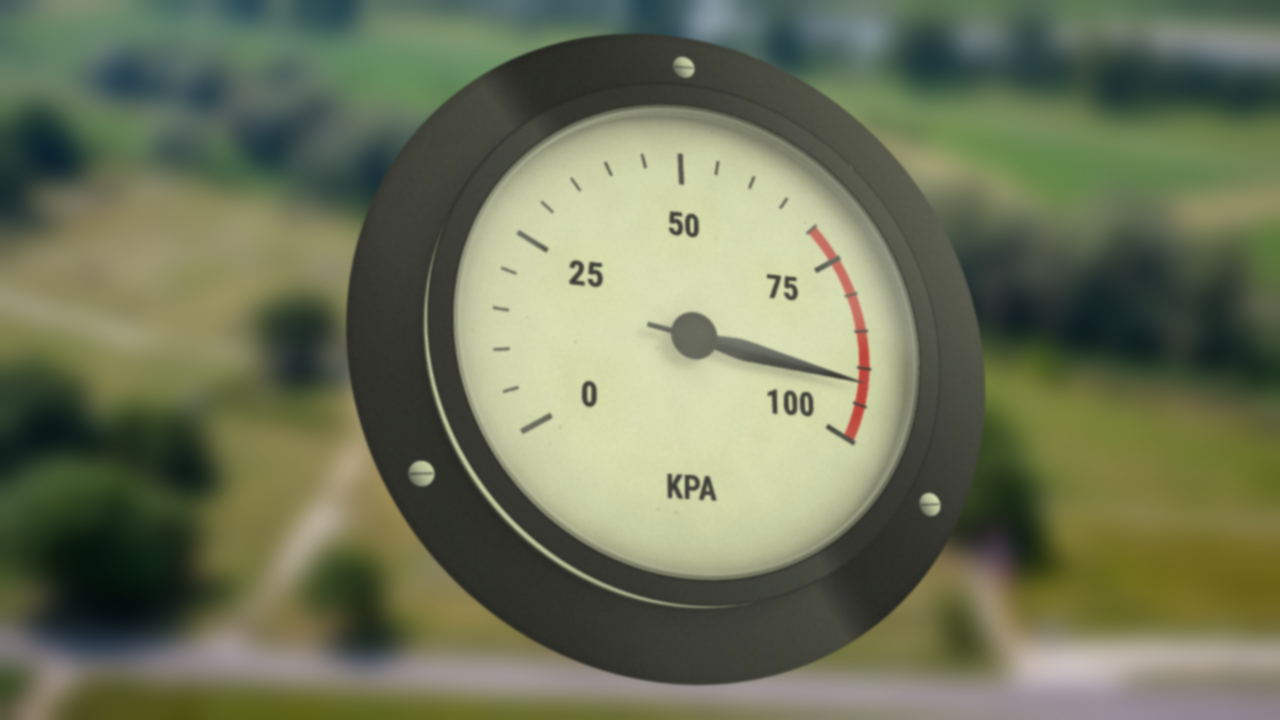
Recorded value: 92.5 kPa
